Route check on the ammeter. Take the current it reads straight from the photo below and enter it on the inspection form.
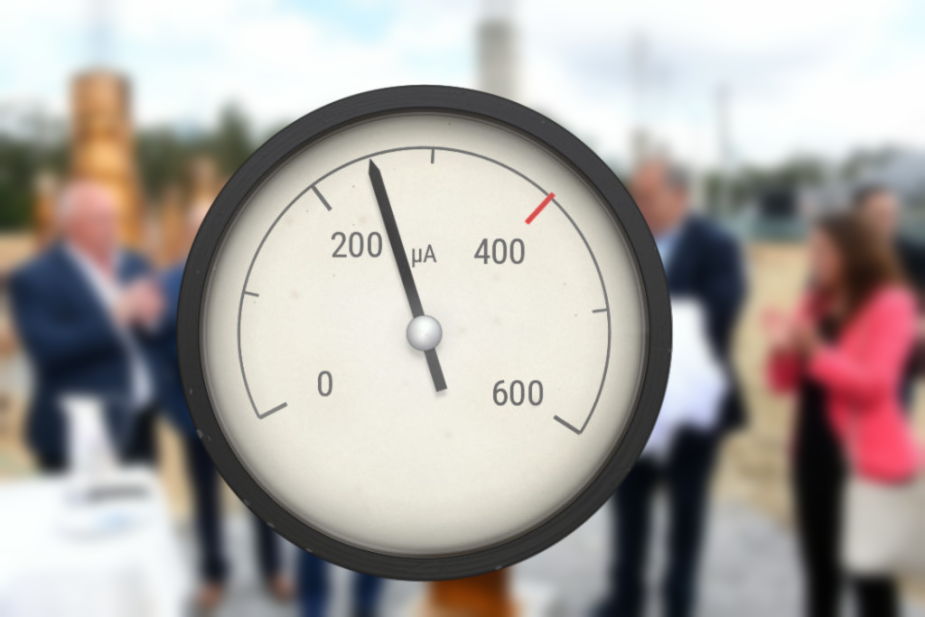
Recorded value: 250 µA
